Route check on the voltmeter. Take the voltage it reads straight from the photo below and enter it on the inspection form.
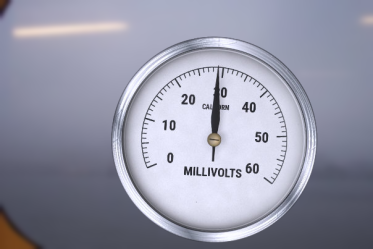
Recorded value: 29 mV
